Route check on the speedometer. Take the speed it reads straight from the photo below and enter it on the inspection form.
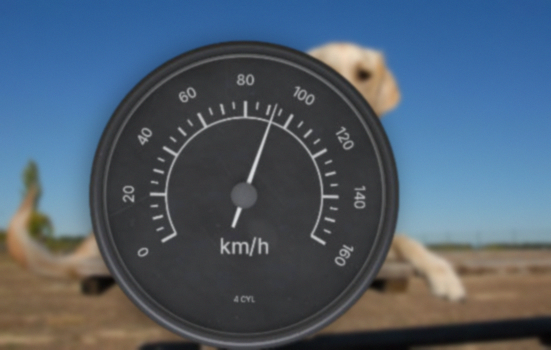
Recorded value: 92.5 km/h
